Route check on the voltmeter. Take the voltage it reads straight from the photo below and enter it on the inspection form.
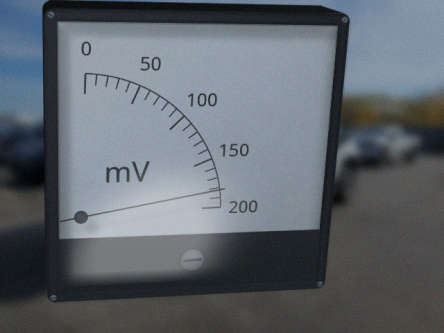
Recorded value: 180 mV
